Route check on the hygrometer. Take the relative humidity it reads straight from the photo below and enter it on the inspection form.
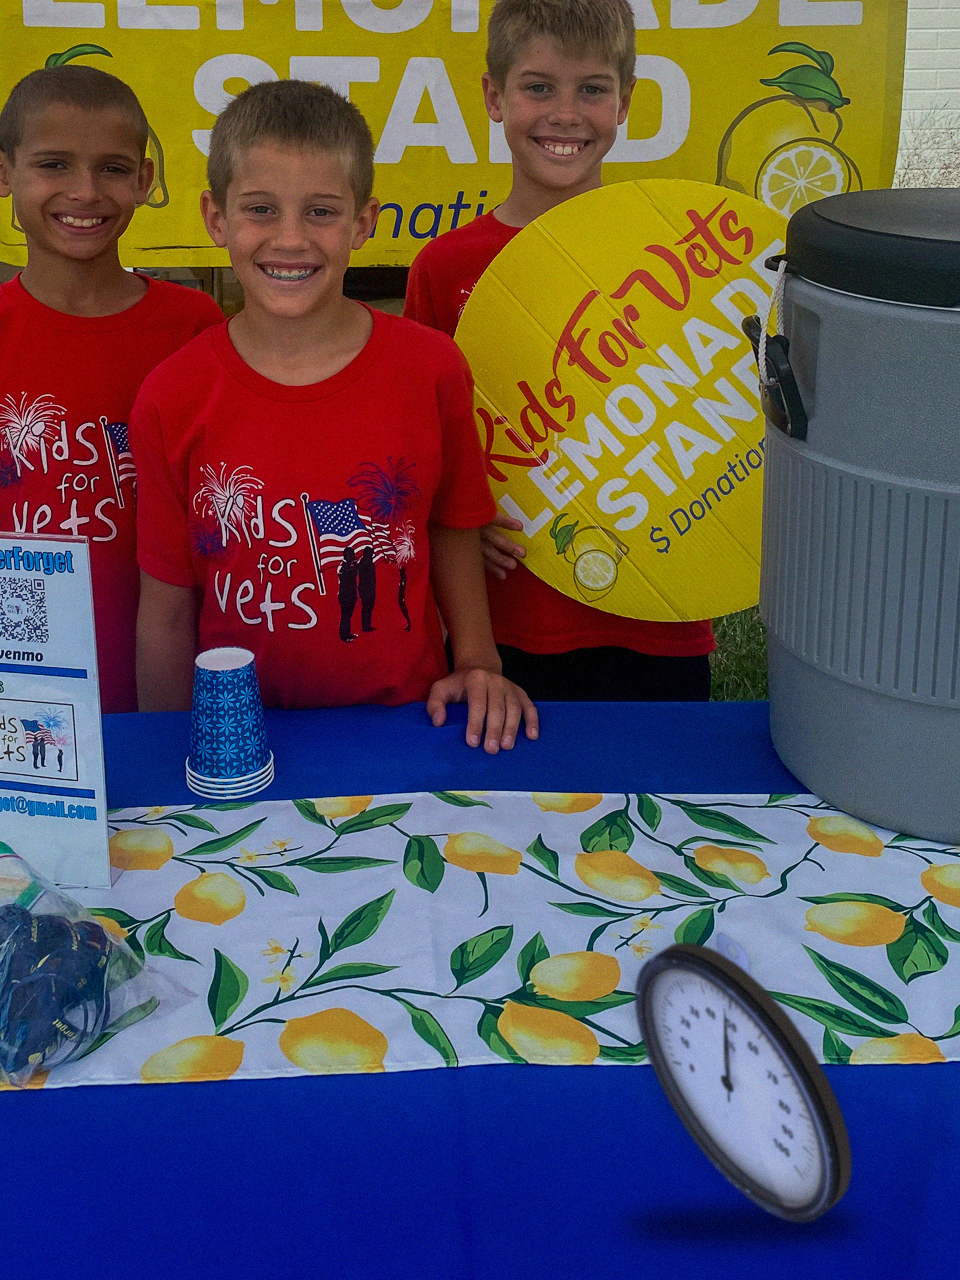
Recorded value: 50 %
